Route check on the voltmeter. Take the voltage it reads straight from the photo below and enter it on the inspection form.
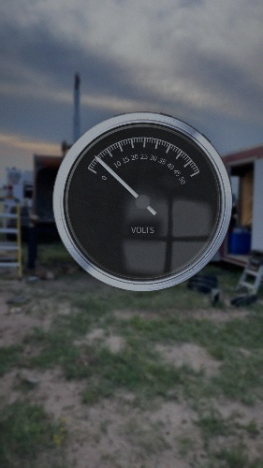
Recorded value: 5 V
